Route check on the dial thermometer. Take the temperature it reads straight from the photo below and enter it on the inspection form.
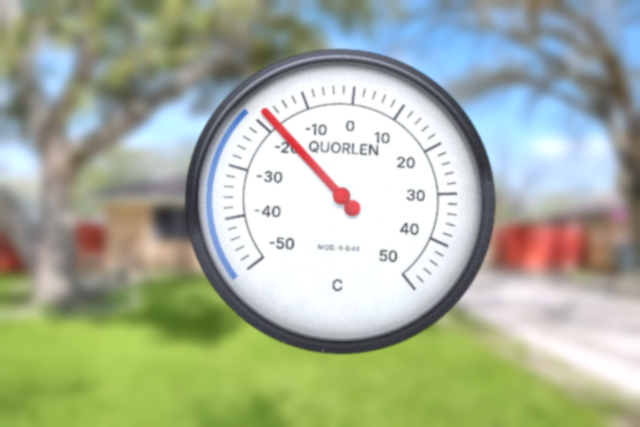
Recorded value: -18 °C
